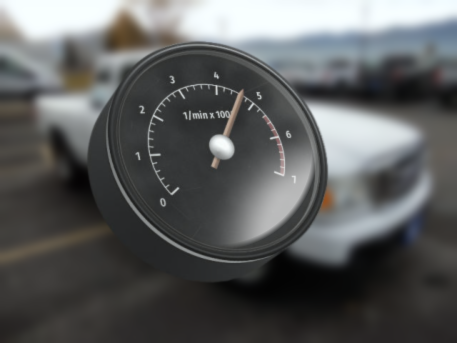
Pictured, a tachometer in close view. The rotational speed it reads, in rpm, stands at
4600 rpm
